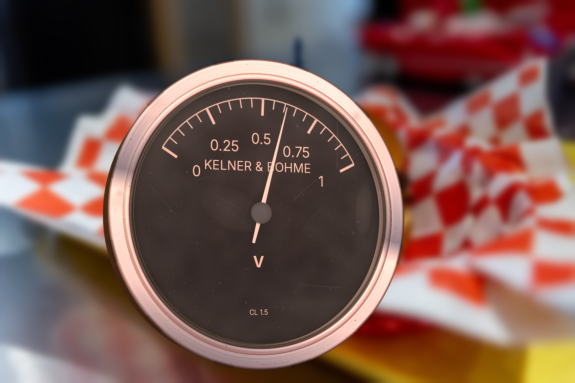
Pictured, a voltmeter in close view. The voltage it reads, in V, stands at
0.6 V
